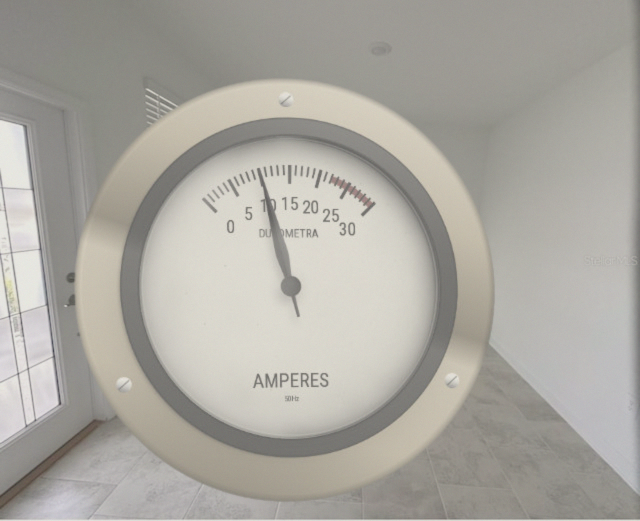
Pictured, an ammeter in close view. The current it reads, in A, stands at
10 A
